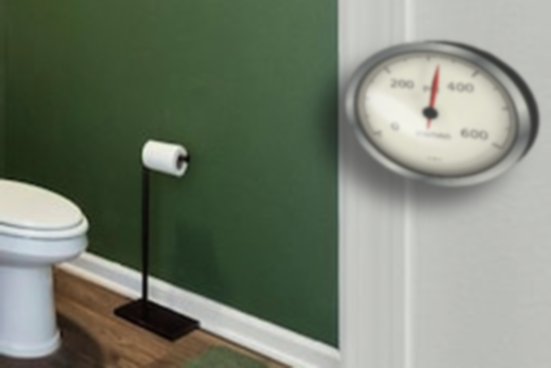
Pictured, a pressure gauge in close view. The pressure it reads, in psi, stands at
325 psi
